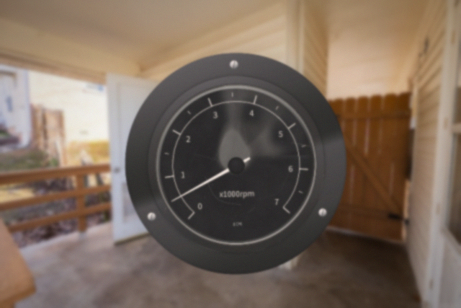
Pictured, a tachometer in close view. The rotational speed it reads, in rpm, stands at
500 rpm
